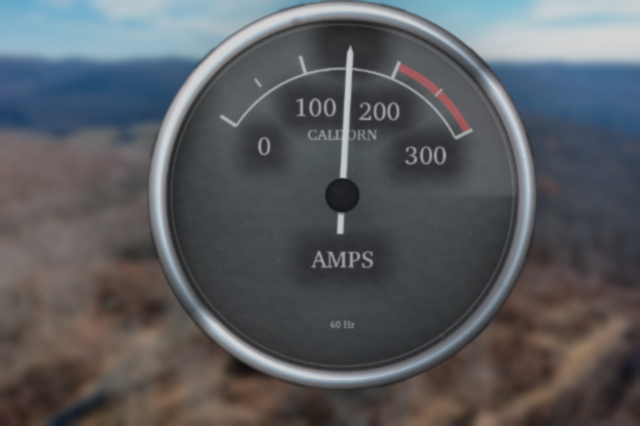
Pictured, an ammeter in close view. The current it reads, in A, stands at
150 A
